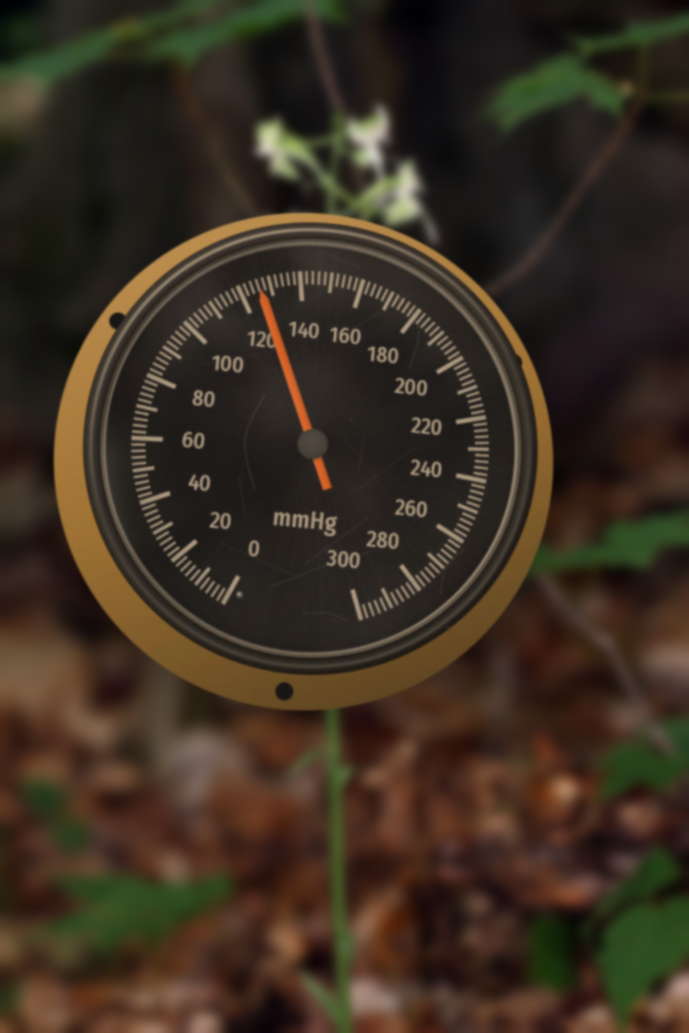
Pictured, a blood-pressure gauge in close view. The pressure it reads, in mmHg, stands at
126 mmHg
